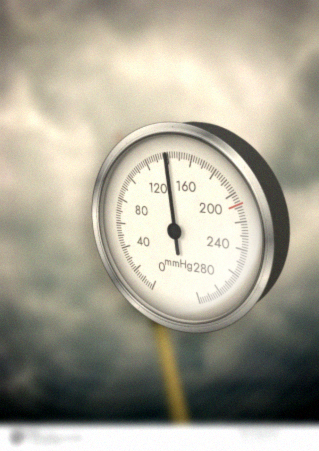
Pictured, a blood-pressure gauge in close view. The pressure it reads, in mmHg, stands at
140 mmHg
